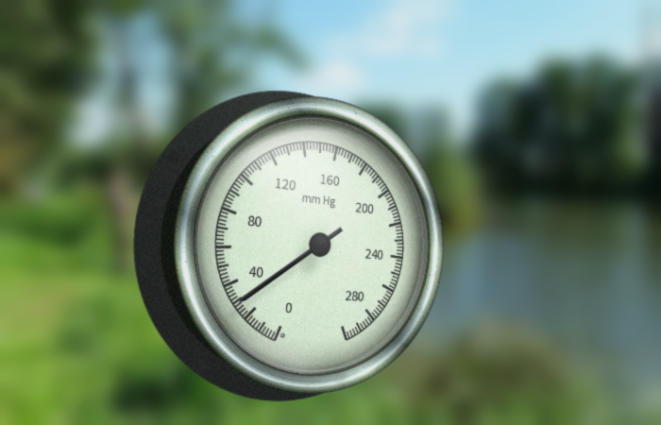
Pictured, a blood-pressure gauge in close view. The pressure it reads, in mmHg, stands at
30 mmHg
